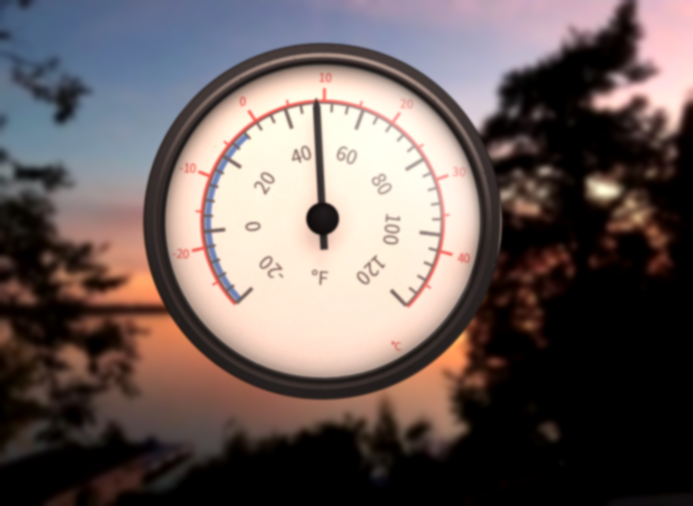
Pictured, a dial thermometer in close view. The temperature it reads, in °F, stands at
48 °F
